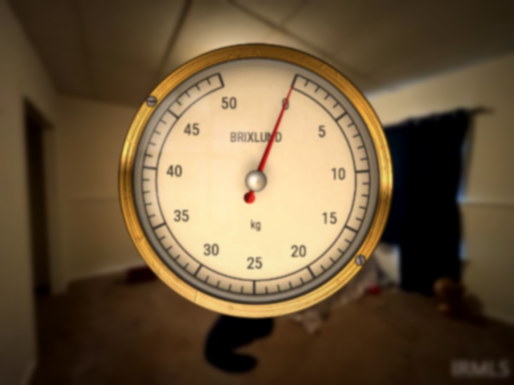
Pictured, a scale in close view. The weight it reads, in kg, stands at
0 kg
